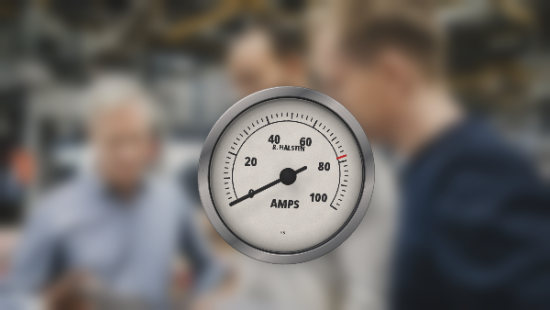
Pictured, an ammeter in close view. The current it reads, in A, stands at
0 A
